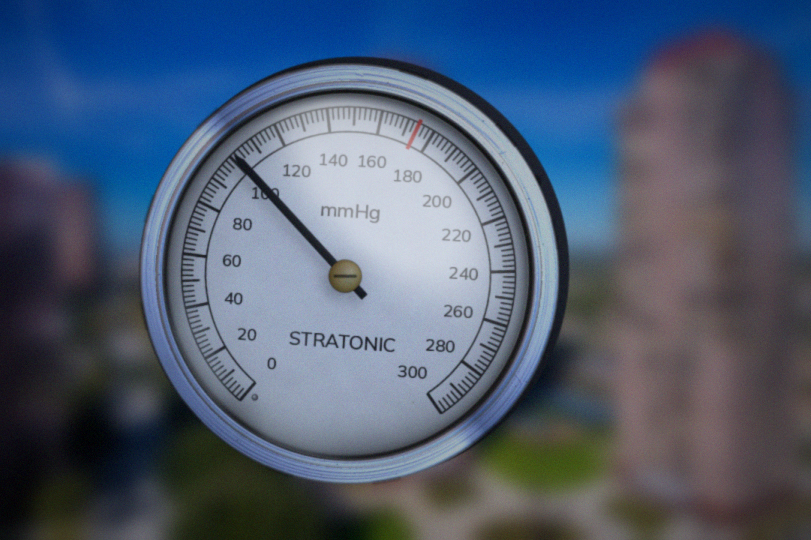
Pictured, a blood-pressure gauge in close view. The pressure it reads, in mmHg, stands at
102 mmHg
